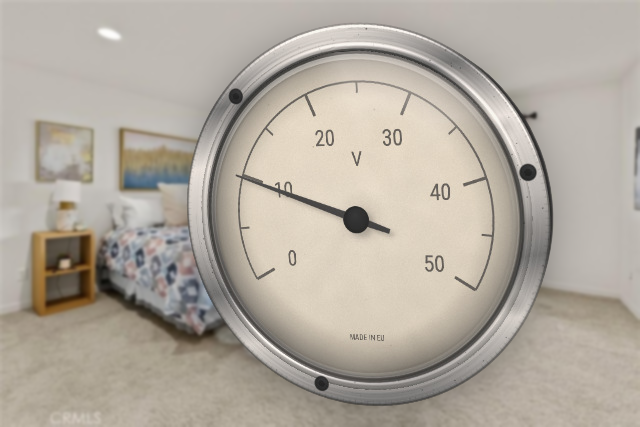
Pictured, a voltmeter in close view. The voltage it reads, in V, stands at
10 V
